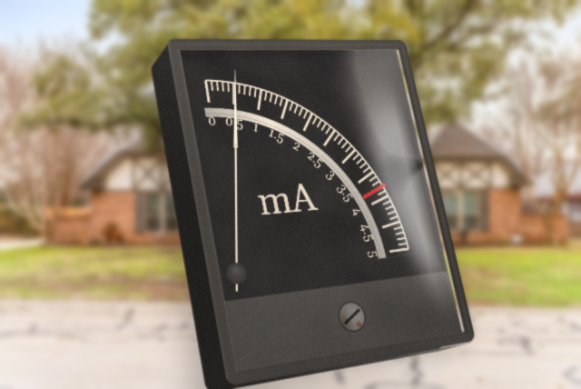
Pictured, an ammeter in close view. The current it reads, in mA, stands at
0.5 mA
